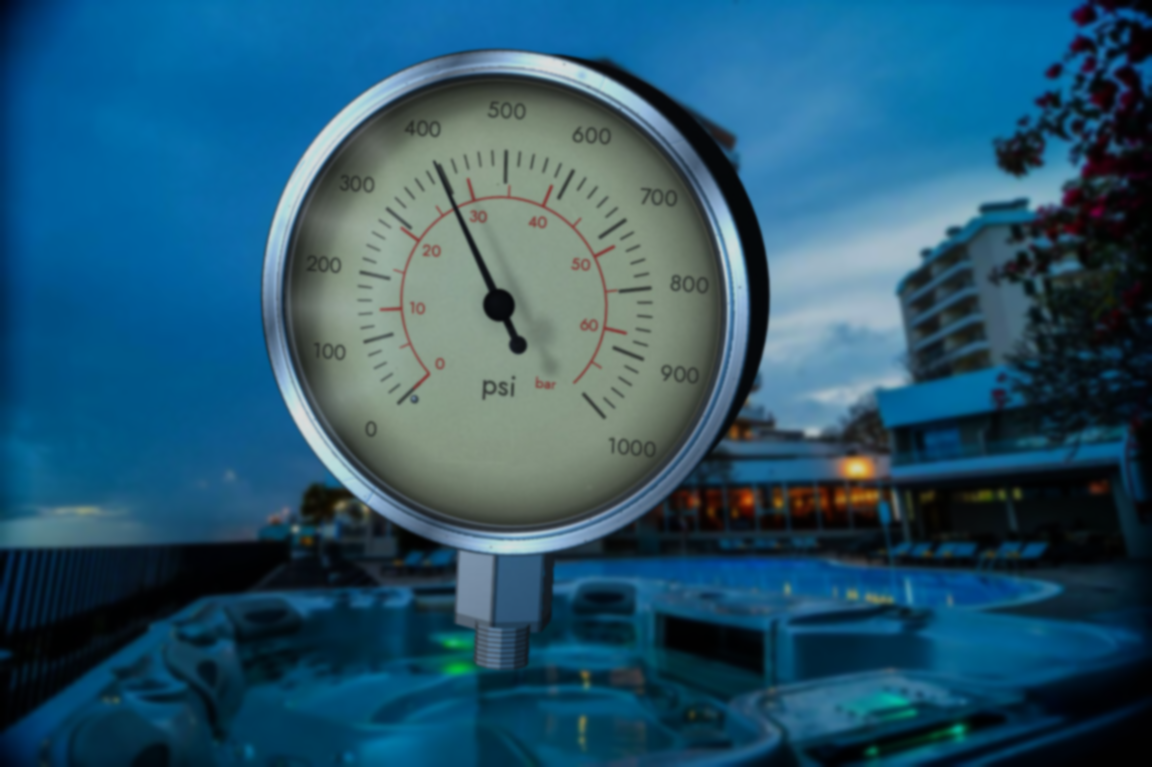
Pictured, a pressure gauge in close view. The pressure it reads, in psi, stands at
400 psi
